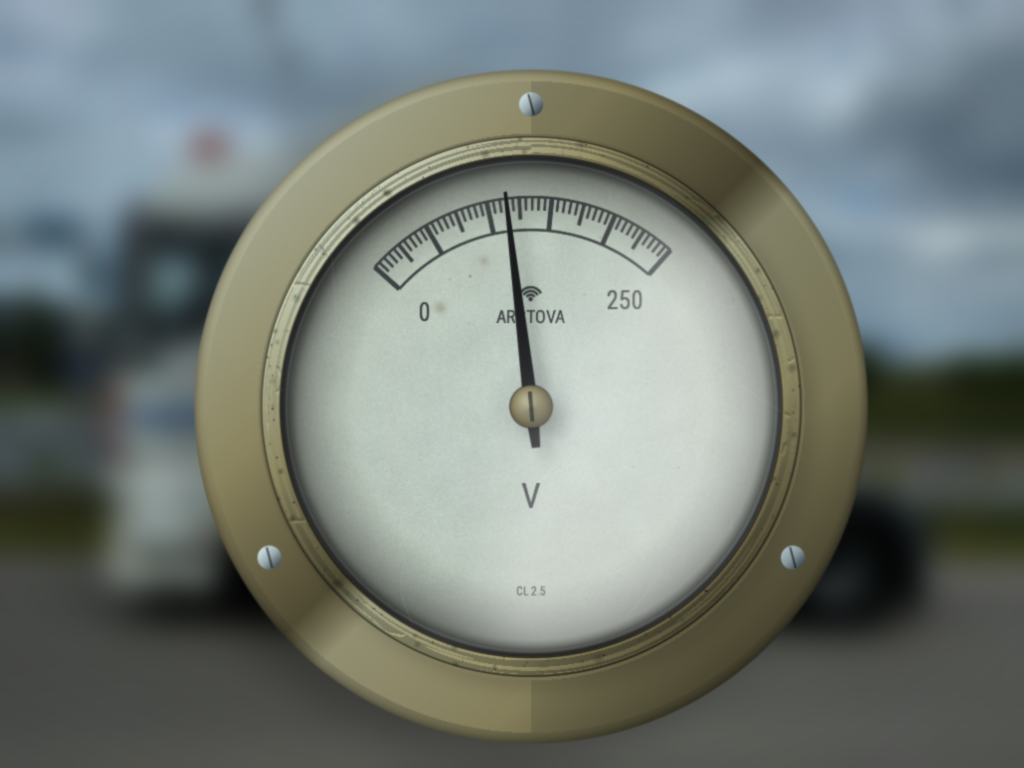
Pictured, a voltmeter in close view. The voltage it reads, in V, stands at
115 V
